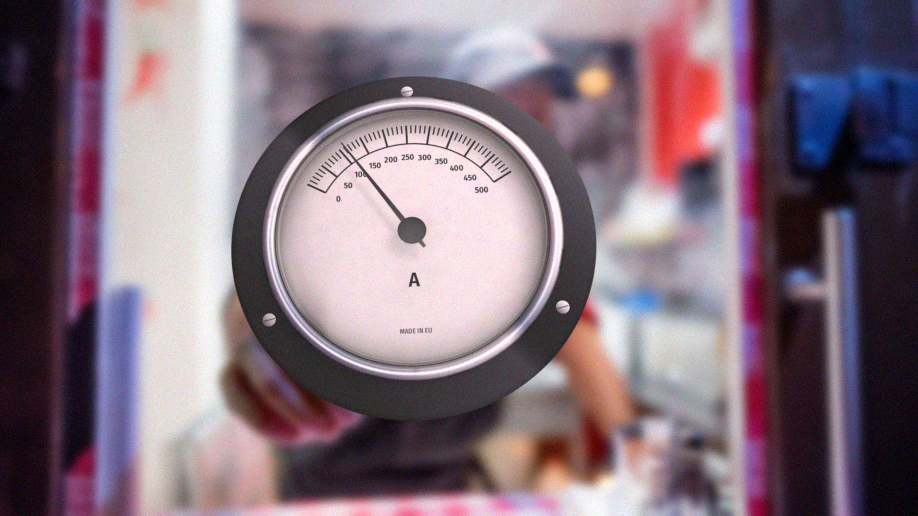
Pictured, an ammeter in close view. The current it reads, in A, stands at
110 A
